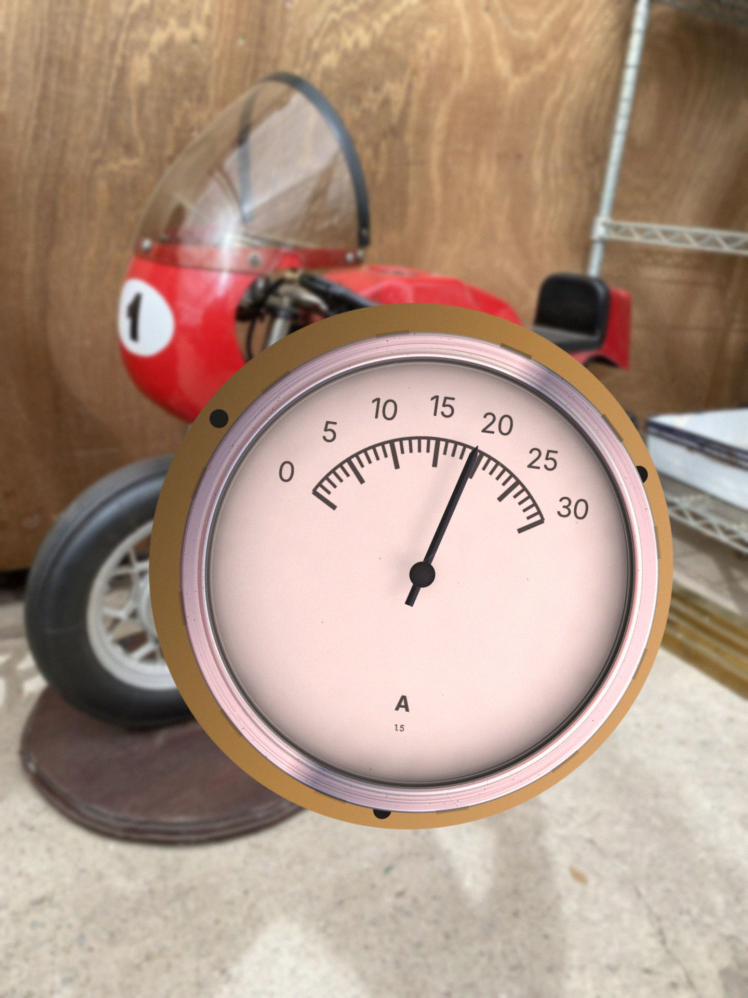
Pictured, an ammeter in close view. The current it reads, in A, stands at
19 A
